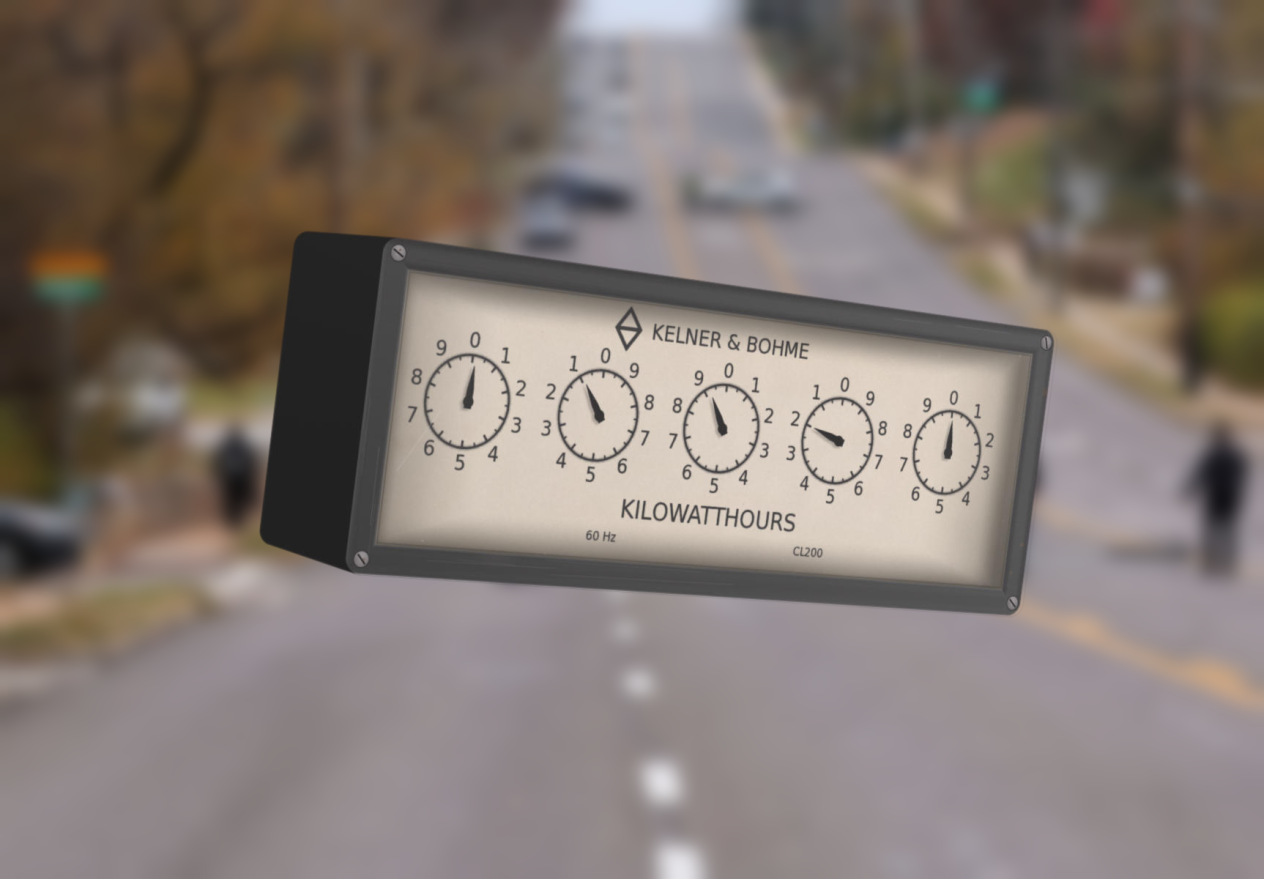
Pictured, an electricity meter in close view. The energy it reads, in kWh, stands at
920 kWh
